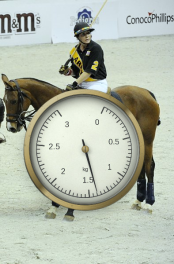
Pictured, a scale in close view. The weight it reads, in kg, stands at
1.4 kg
